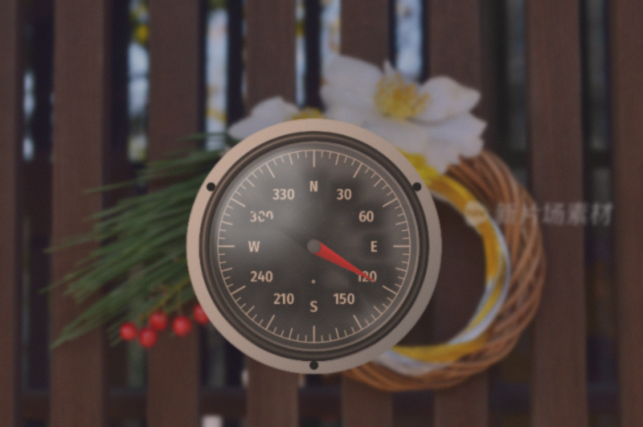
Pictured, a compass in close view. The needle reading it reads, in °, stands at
120 °
